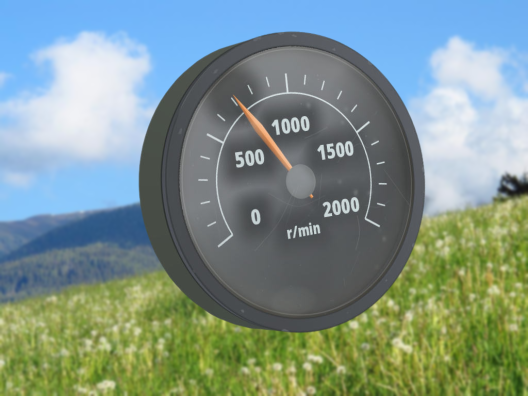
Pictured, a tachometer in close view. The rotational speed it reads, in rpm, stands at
700 rpm
